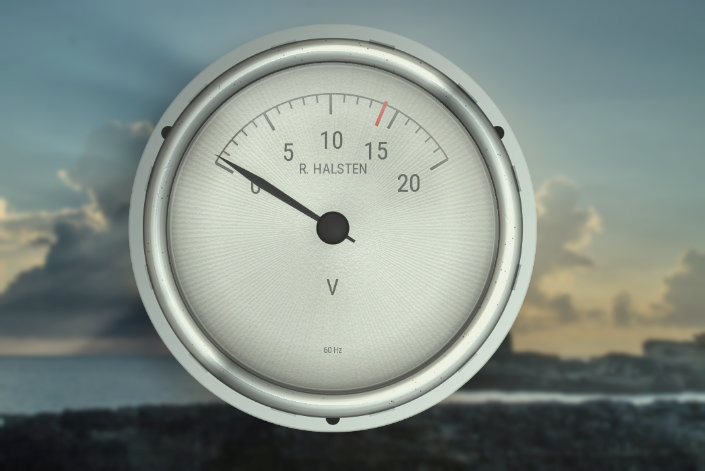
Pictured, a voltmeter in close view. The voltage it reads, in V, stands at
0.5 V
